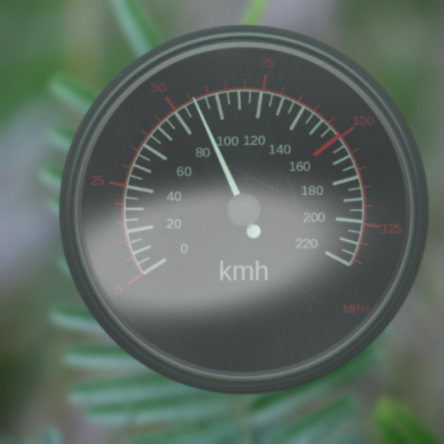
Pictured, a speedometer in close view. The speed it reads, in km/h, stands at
90 km/h
